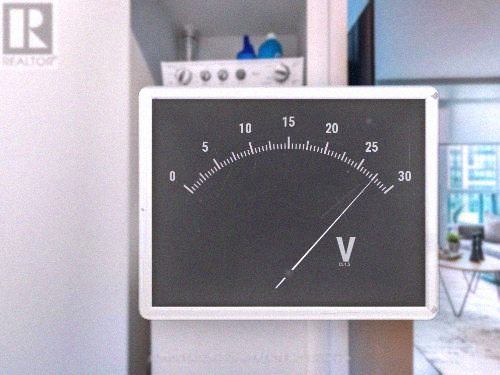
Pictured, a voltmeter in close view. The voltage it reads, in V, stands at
27.5 V
